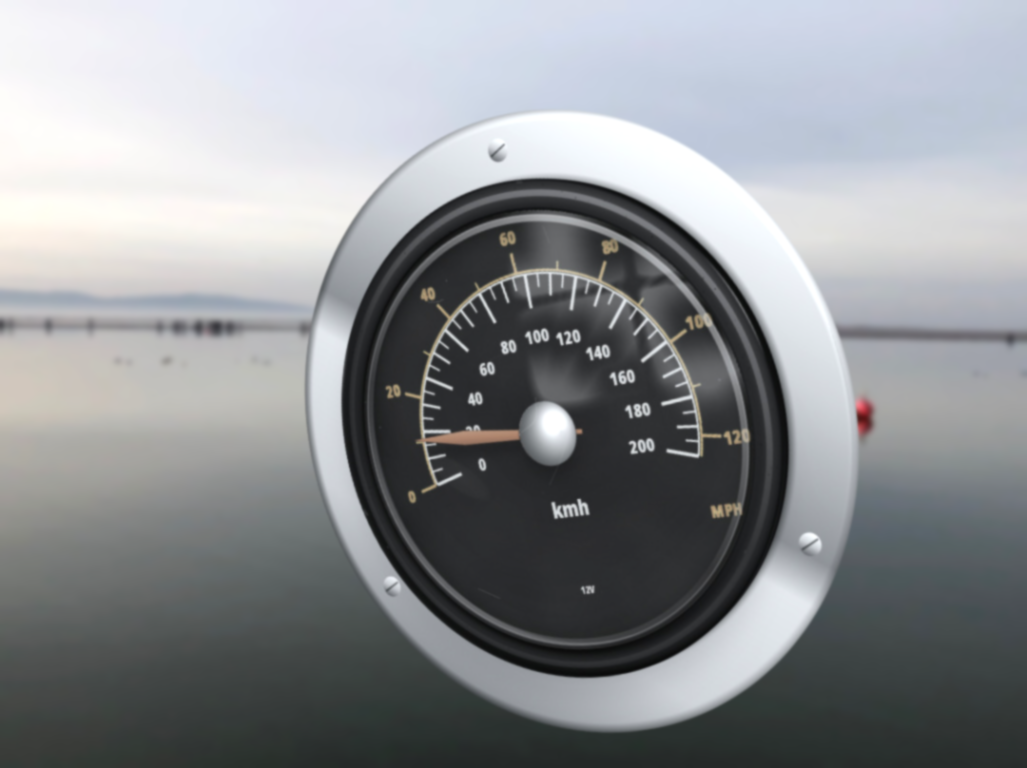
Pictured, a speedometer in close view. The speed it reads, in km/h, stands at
17.5 km/h
